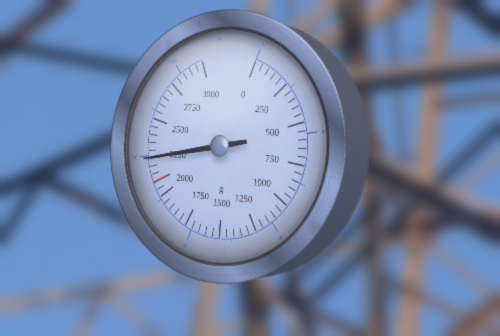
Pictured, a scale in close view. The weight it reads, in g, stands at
2250 g
